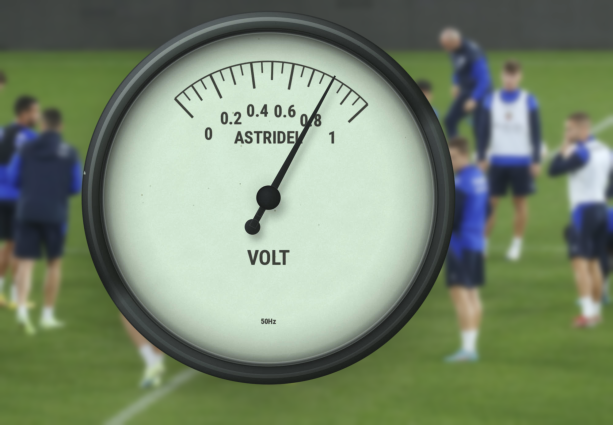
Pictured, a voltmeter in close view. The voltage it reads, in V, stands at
0.8 V
